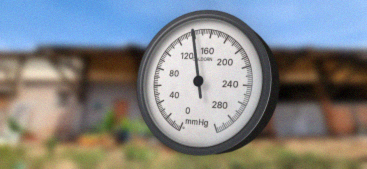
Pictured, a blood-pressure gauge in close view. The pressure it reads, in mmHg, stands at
140 mmHg
